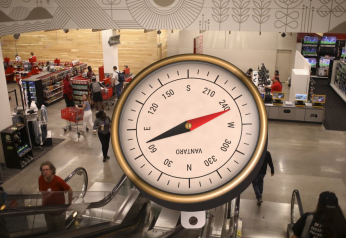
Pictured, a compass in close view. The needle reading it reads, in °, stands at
250 °
